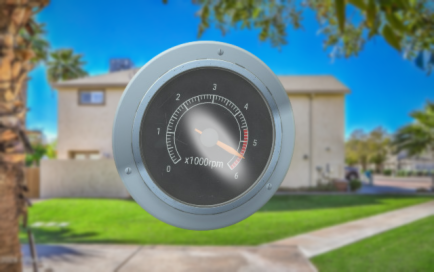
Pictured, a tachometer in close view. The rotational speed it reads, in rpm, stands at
5500 rpm
